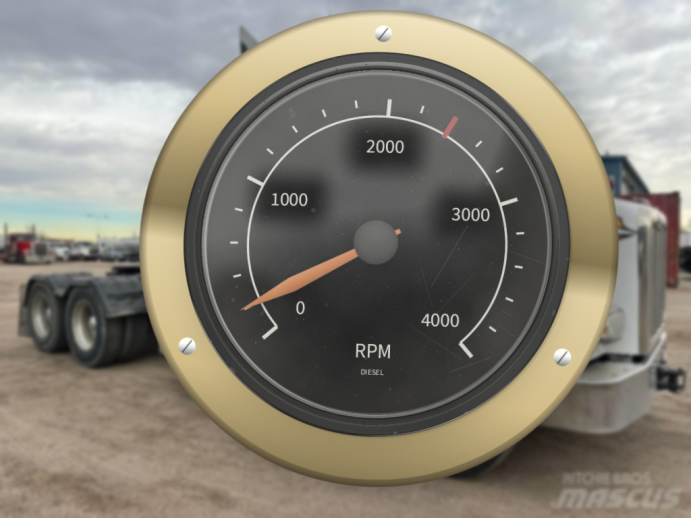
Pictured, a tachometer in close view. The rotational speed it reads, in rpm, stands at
200 rpm
